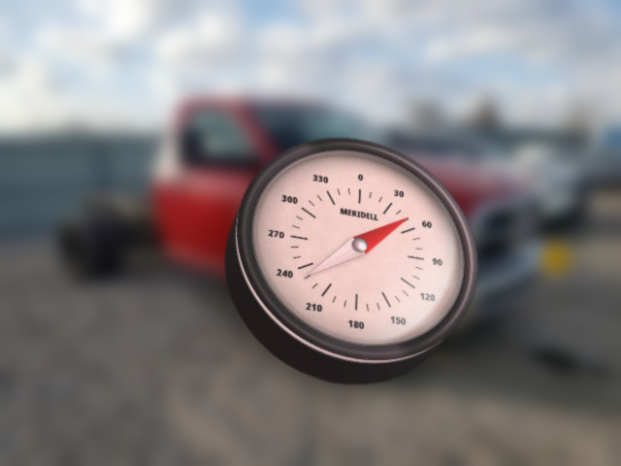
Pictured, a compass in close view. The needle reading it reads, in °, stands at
50 °
